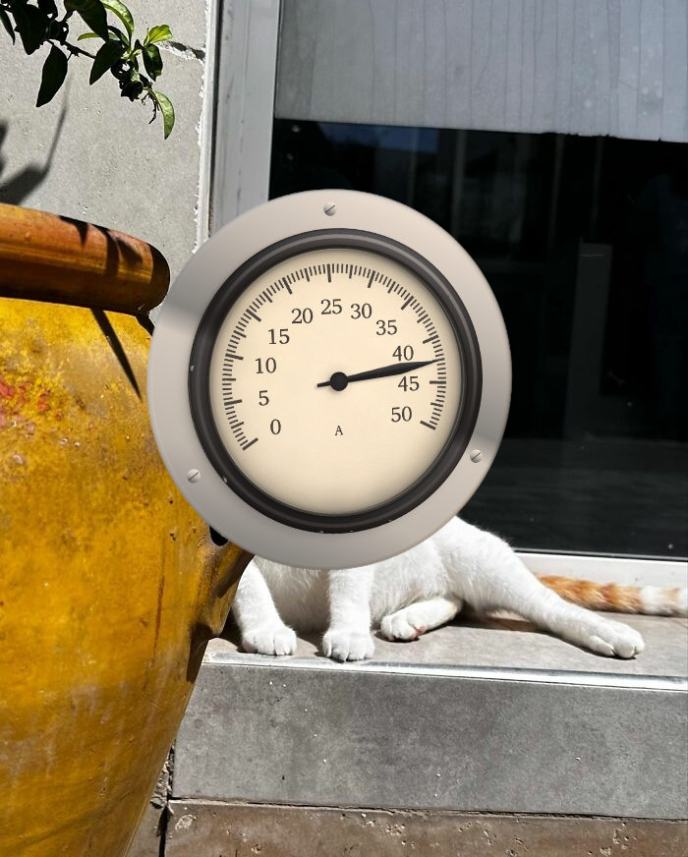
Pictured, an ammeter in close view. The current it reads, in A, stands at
42.5 A
